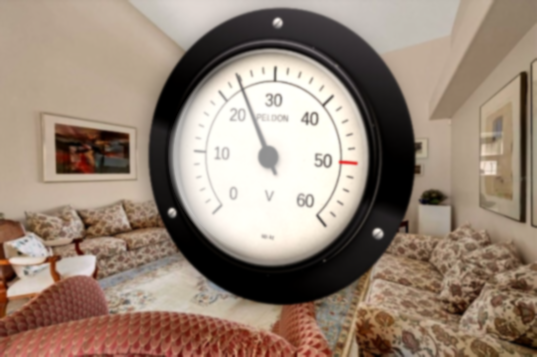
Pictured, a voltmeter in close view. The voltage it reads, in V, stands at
24 V
